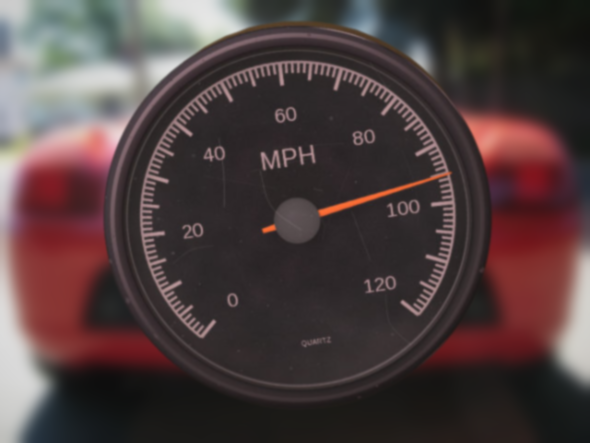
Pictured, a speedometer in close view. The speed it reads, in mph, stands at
95 mph
